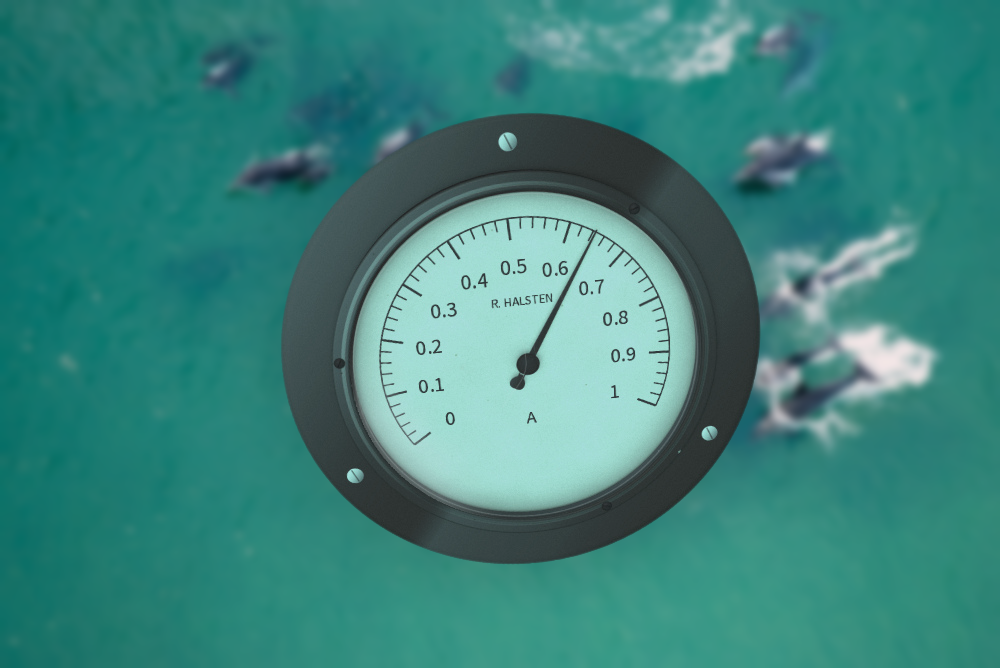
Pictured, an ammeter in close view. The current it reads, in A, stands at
0.64 A
